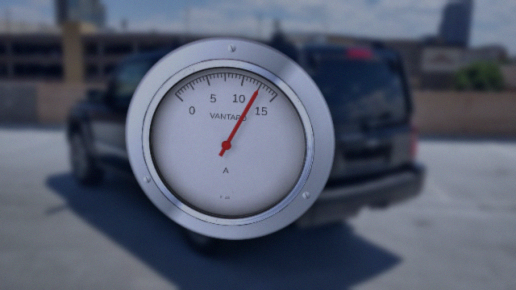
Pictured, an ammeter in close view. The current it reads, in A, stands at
12.5 A
